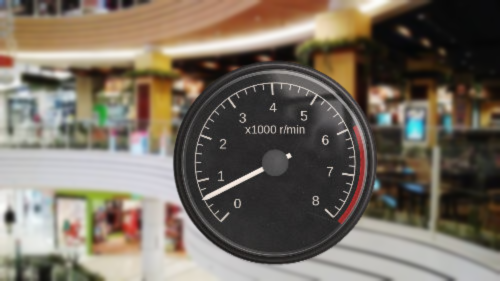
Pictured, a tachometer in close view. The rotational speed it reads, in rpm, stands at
600 rpm
